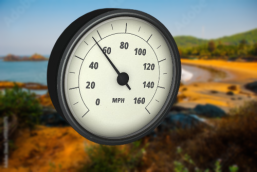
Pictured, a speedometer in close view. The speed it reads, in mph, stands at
55 mph
